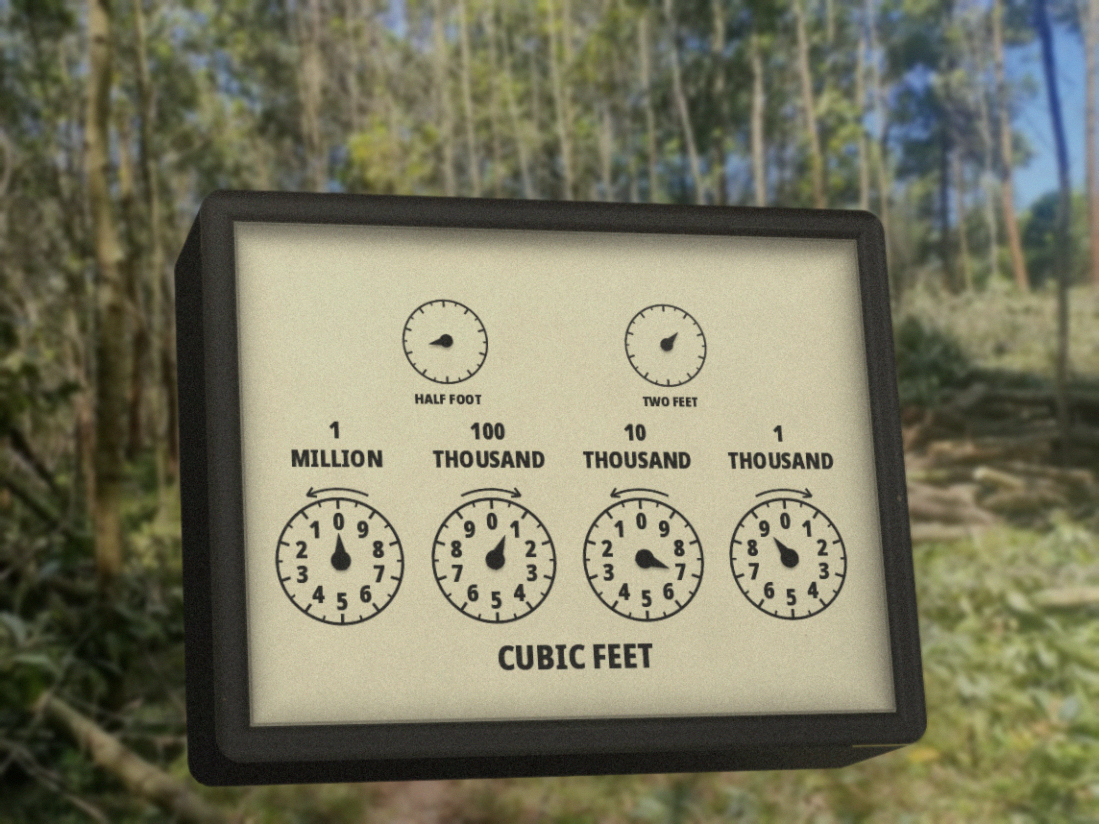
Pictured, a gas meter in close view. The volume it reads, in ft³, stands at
6900 ft³
